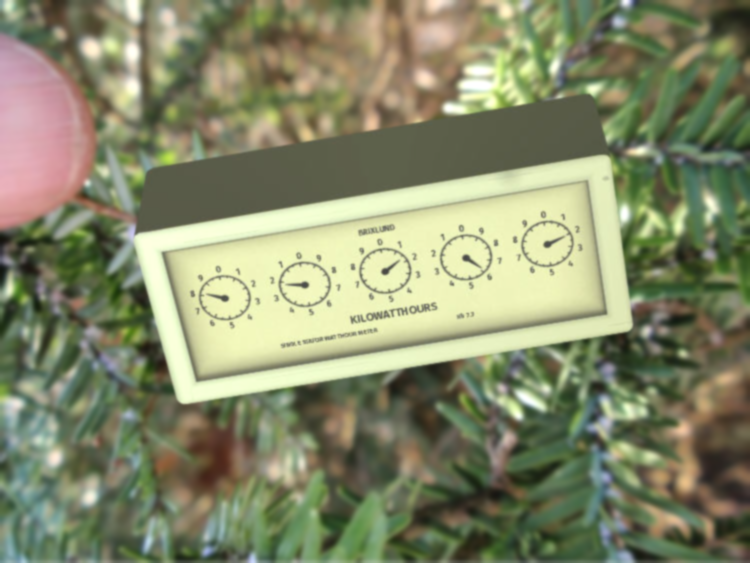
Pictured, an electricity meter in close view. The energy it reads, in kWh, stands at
82162 kWh
